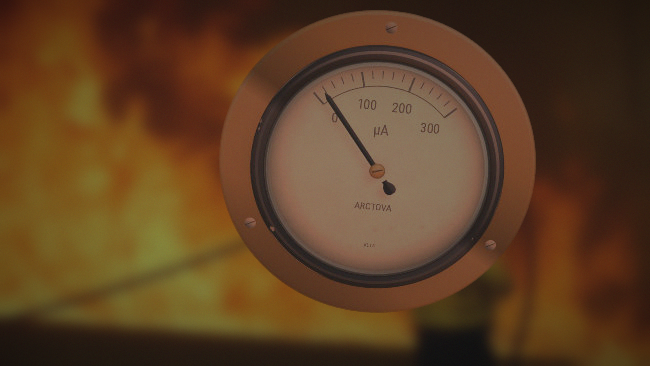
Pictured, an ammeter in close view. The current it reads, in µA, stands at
20 µA
